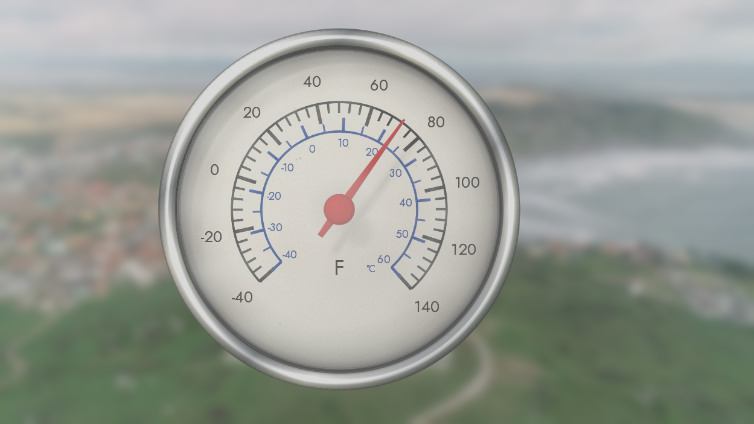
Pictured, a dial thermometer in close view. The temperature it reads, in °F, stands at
72 °F
